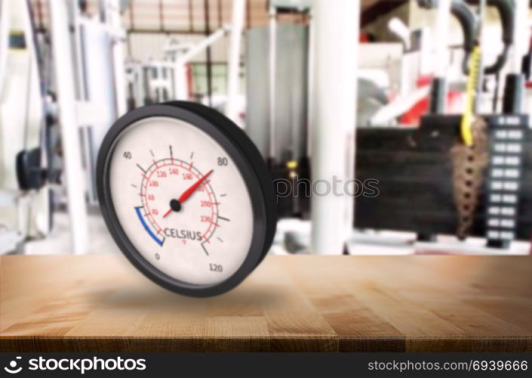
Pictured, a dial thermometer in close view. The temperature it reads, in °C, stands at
80 °C
